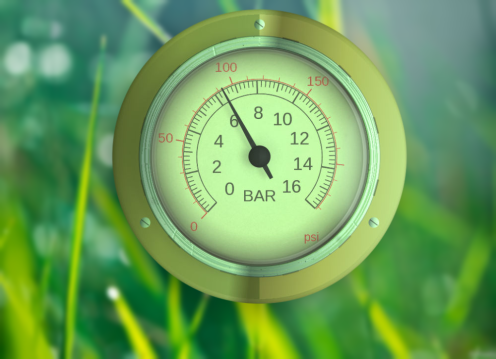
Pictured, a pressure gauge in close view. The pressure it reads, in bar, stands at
6.4 bar
